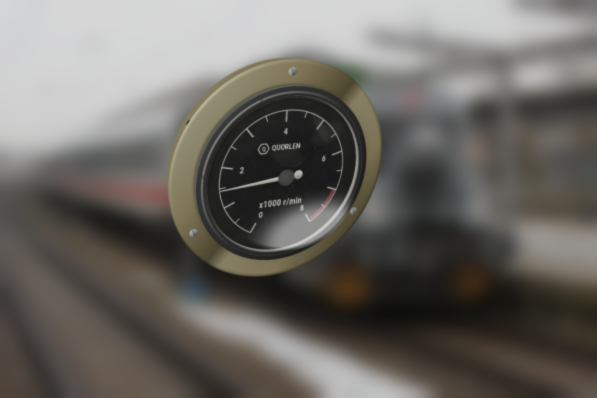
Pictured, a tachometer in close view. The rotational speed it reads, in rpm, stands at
1500 rpm
